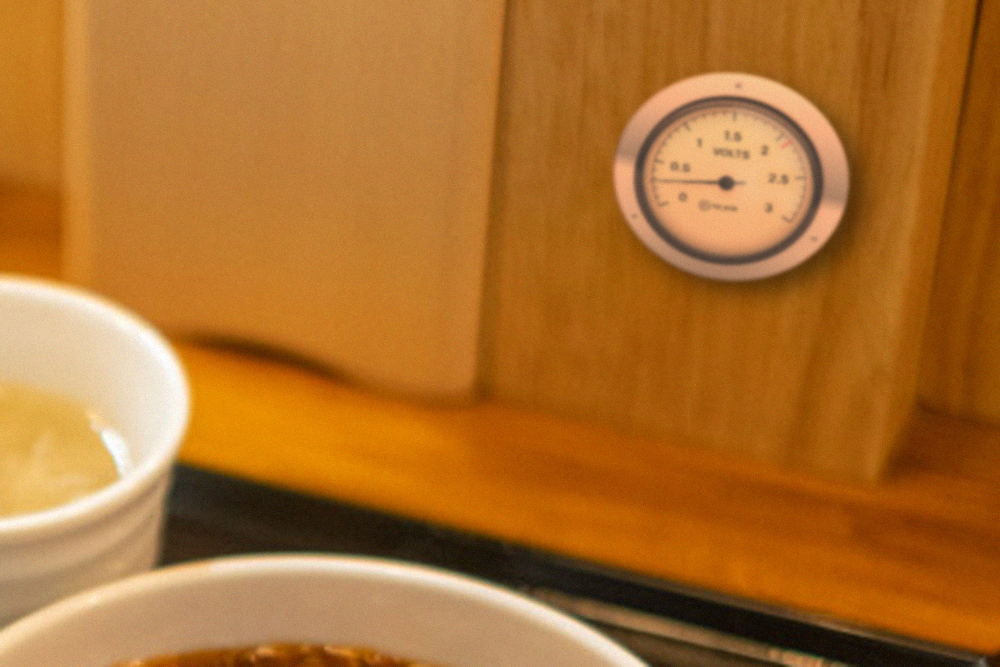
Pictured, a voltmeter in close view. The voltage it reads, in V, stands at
0.3 V
